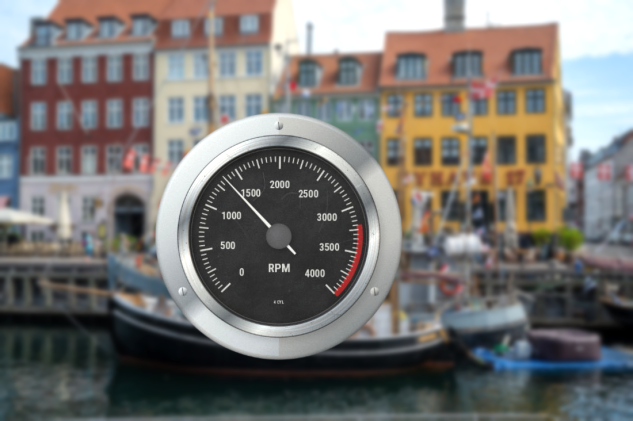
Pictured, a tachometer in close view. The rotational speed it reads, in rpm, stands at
1350 rpm
